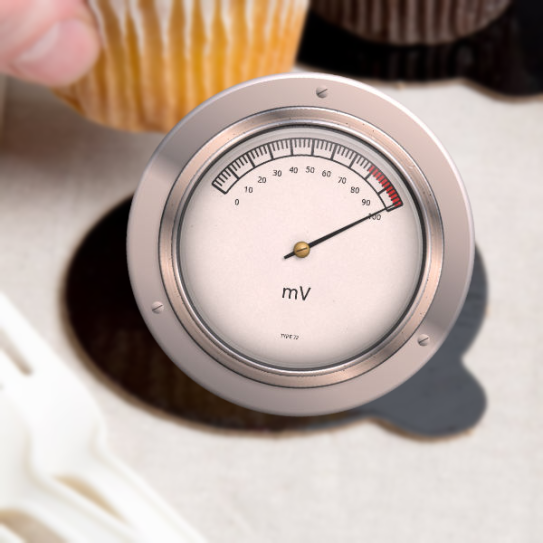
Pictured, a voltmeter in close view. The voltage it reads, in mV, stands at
98 mV
